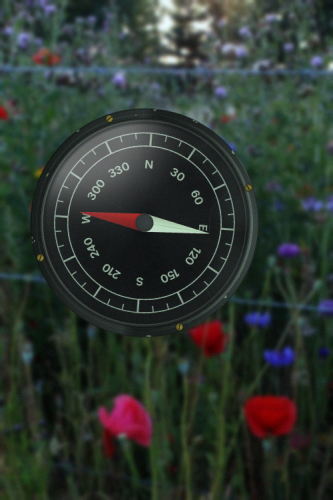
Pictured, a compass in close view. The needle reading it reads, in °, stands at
275 °
